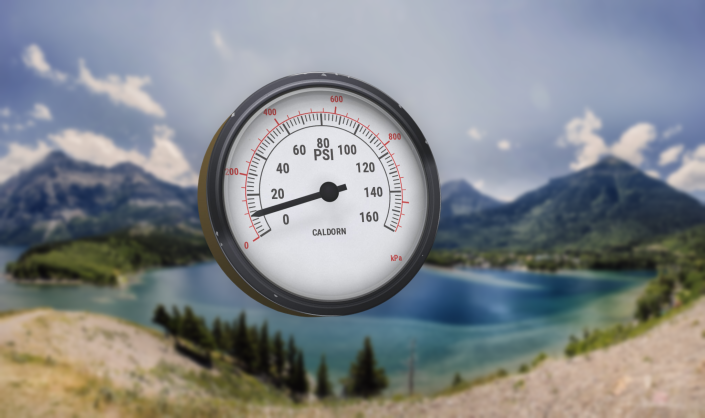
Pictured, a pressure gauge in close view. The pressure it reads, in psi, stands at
10 psi
